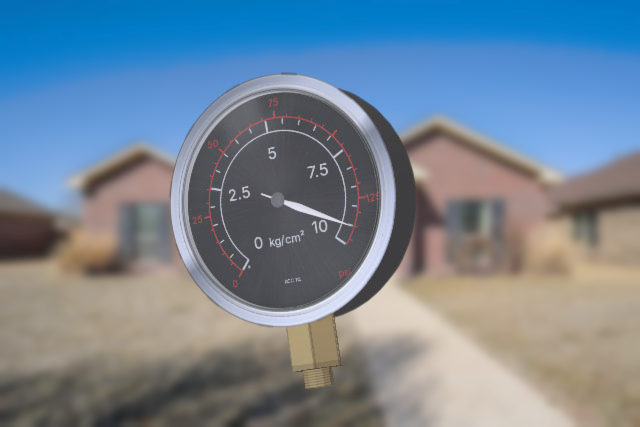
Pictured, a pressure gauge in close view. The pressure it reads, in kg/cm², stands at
9.5 kg/cm²
